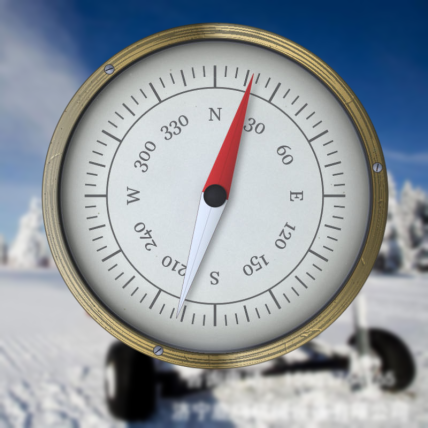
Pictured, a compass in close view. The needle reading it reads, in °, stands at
17.5 °
